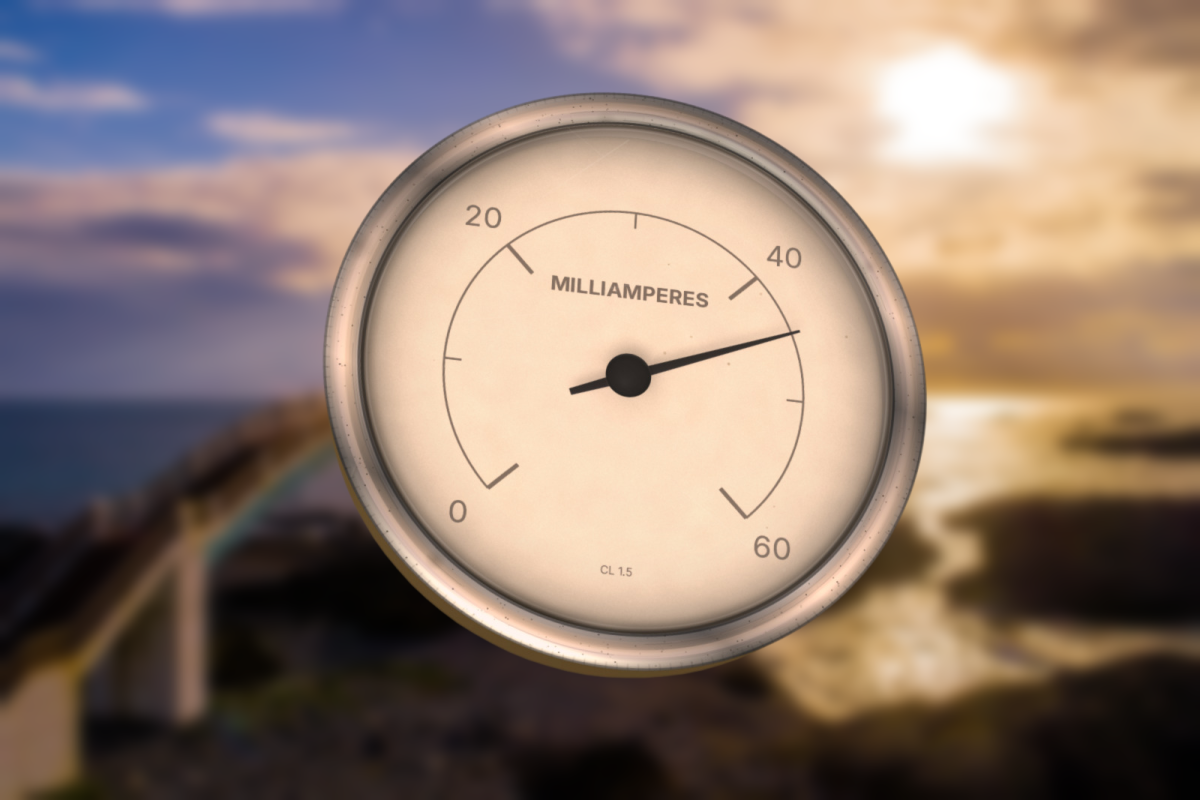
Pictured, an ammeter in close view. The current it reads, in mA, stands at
45 mA
